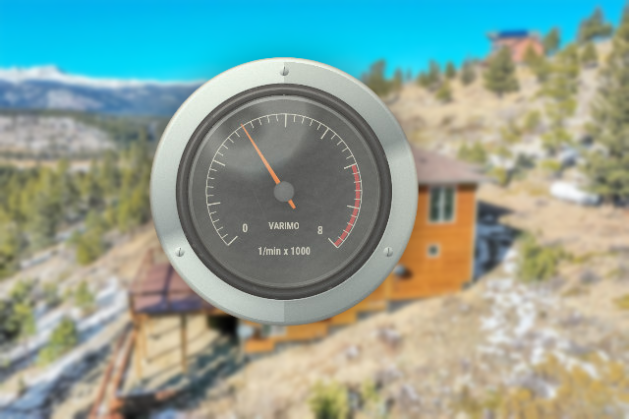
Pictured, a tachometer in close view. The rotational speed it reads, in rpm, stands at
3000 rpm
